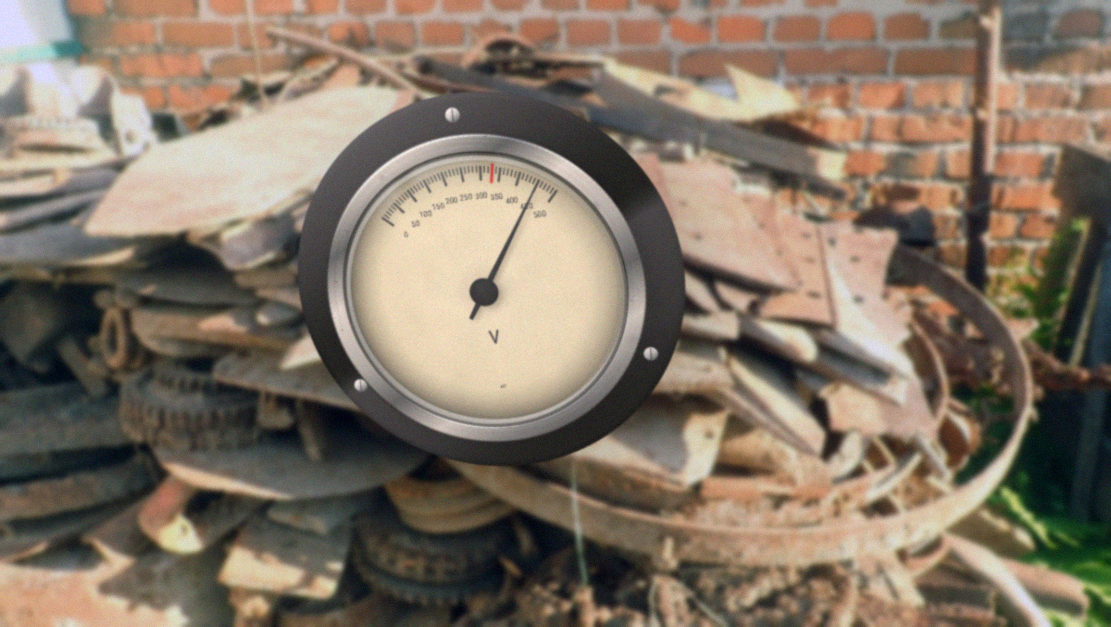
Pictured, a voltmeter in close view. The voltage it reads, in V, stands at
450 V
